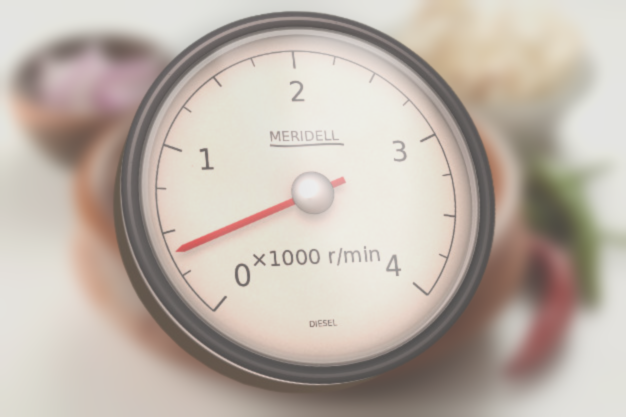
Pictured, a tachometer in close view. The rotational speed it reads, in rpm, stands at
375 rpm
